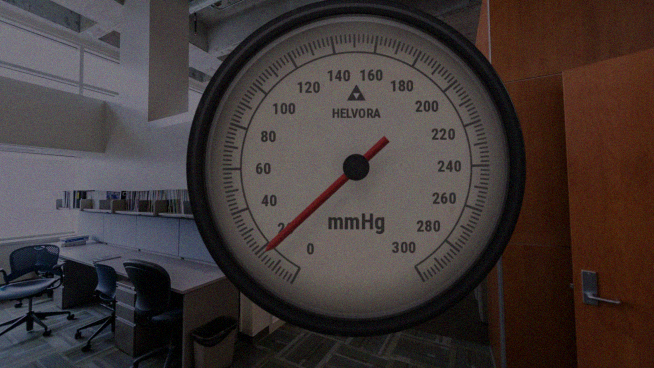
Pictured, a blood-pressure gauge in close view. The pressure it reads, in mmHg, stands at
18 mmHg
